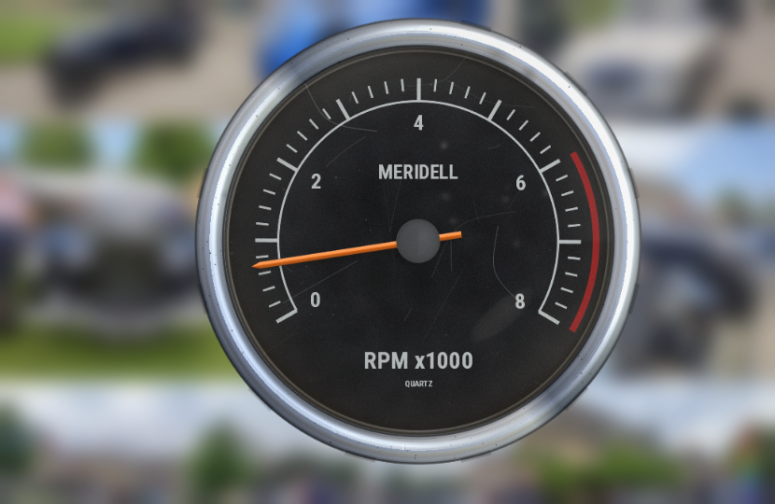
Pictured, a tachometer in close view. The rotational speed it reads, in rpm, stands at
700 rpm
